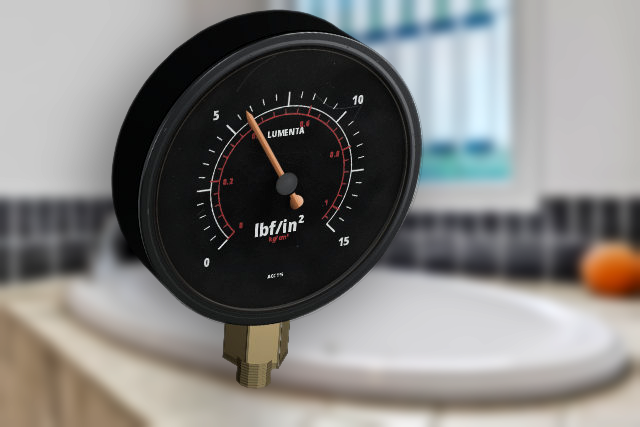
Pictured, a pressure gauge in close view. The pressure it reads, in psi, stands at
5.75 psi
